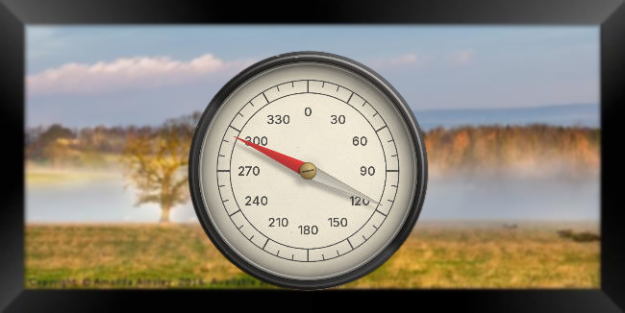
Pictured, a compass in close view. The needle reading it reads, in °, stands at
295 °
